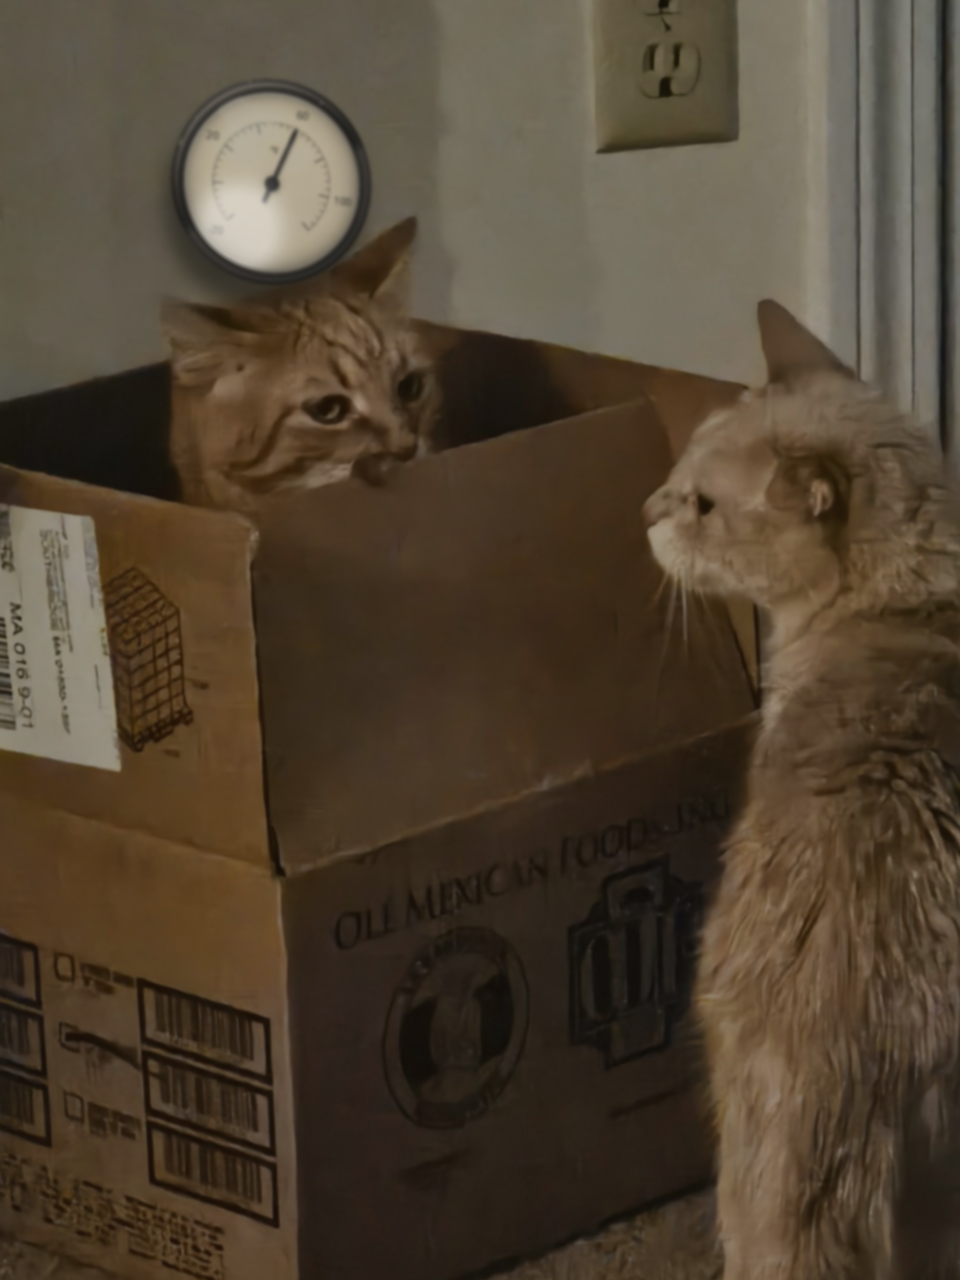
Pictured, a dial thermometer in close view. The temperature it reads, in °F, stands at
60 °F
